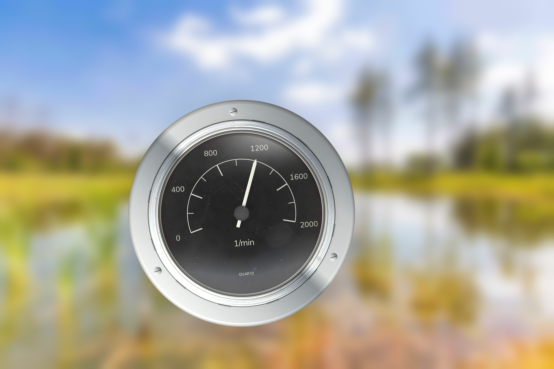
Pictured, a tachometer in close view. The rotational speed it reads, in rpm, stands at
1200 rpm
